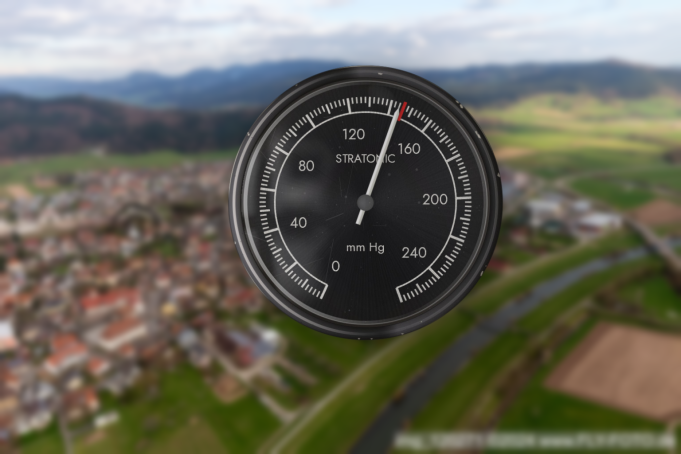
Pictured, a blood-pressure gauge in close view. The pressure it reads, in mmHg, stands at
144 mmHg
